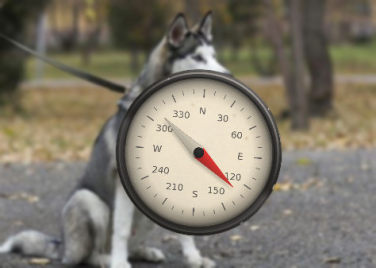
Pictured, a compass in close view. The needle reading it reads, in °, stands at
130 °
